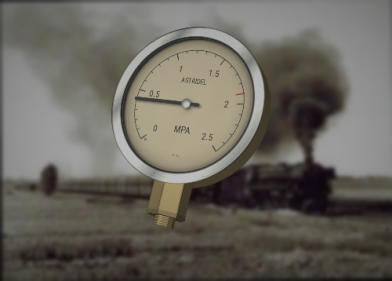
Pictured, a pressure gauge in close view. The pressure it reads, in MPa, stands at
0.4 MPa
